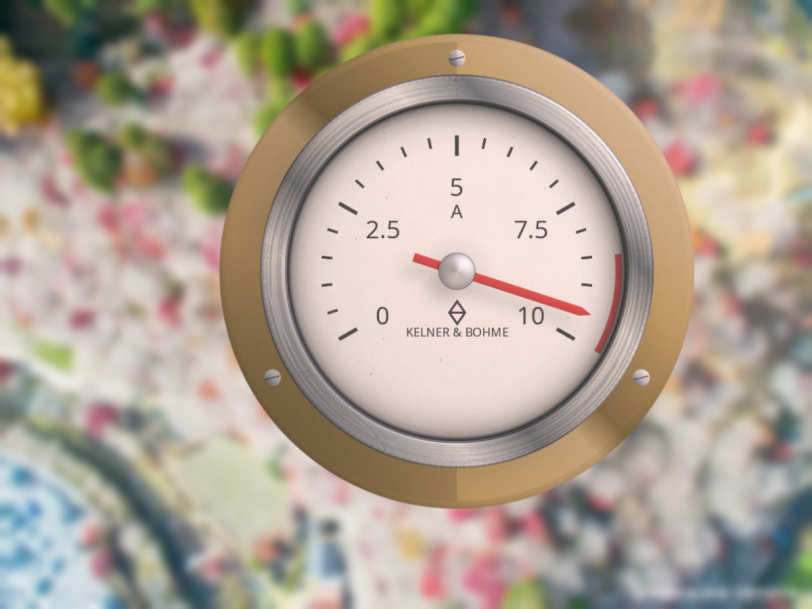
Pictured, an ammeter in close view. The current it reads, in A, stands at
9.5 A
